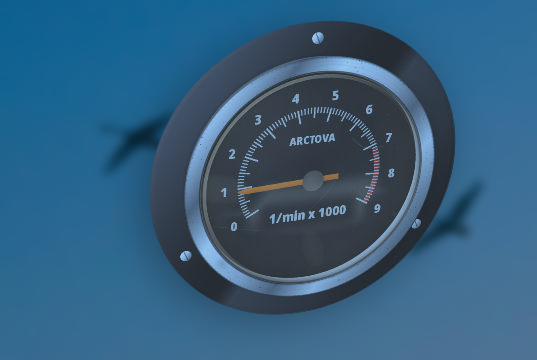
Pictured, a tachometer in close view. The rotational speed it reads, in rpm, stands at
1000 rpm
